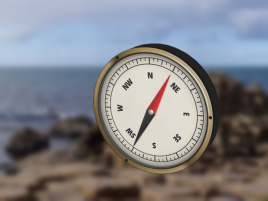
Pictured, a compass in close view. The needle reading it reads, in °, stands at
30 °
